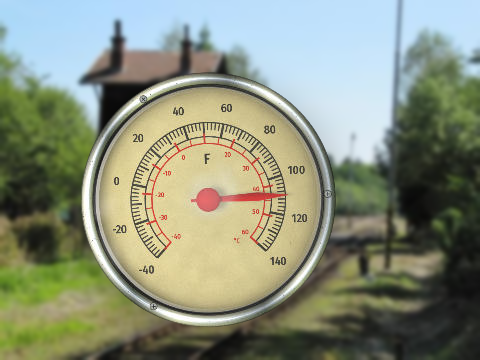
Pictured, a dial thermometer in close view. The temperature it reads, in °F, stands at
110 °F
